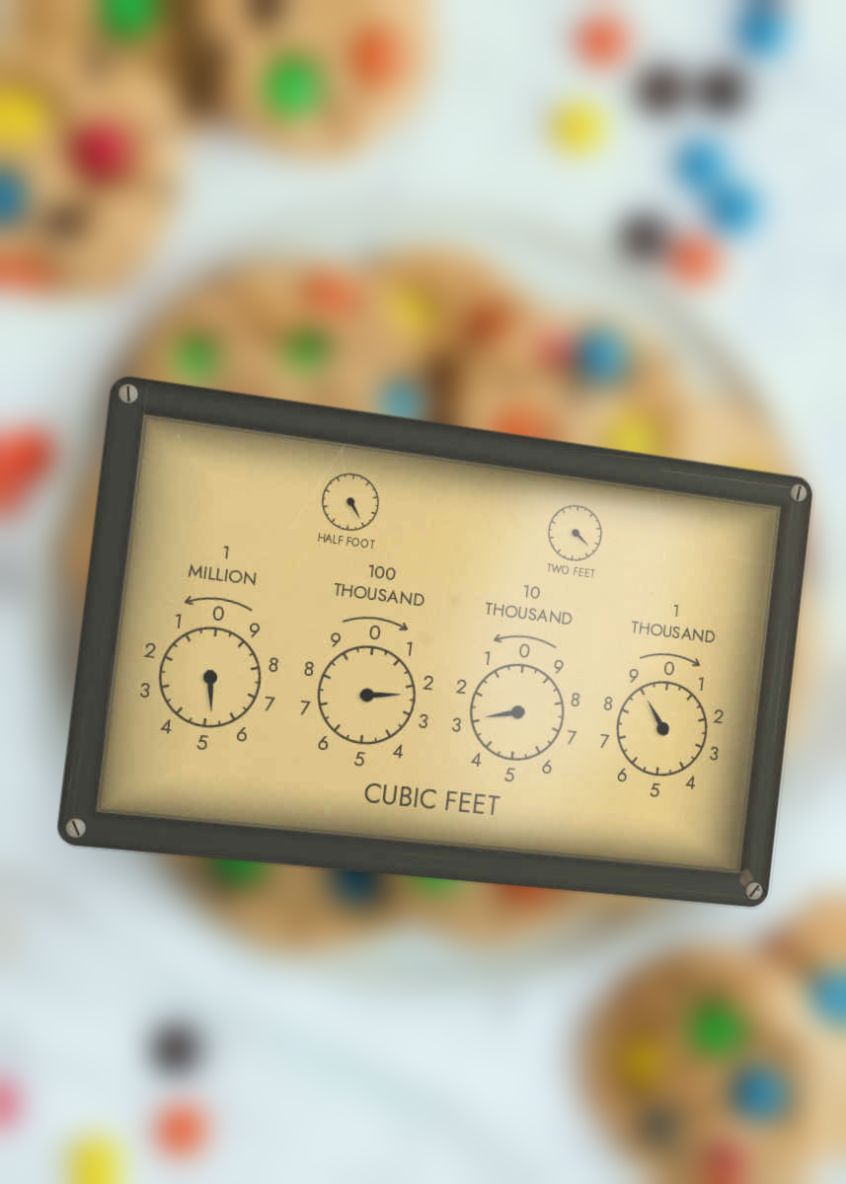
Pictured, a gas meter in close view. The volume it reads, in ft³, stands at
522900 ft³
